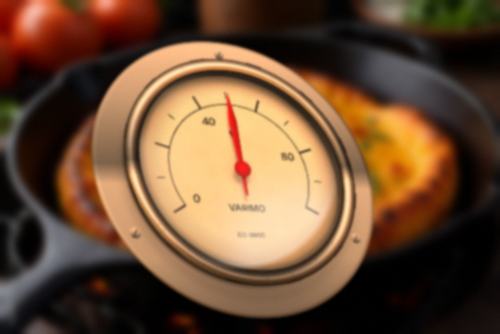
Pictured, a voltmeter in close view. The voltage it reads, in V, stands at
50 V
